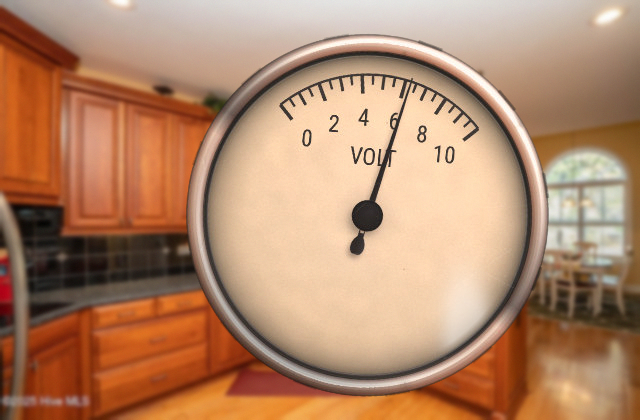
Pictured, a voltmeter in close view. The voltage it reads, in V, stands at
6.25 V
